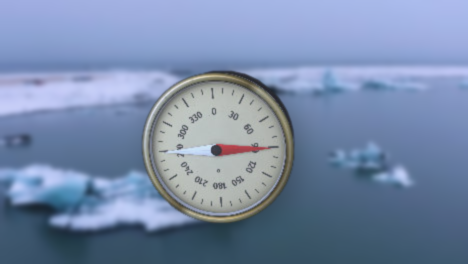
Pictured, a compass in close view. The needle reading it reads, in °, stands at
90 °
